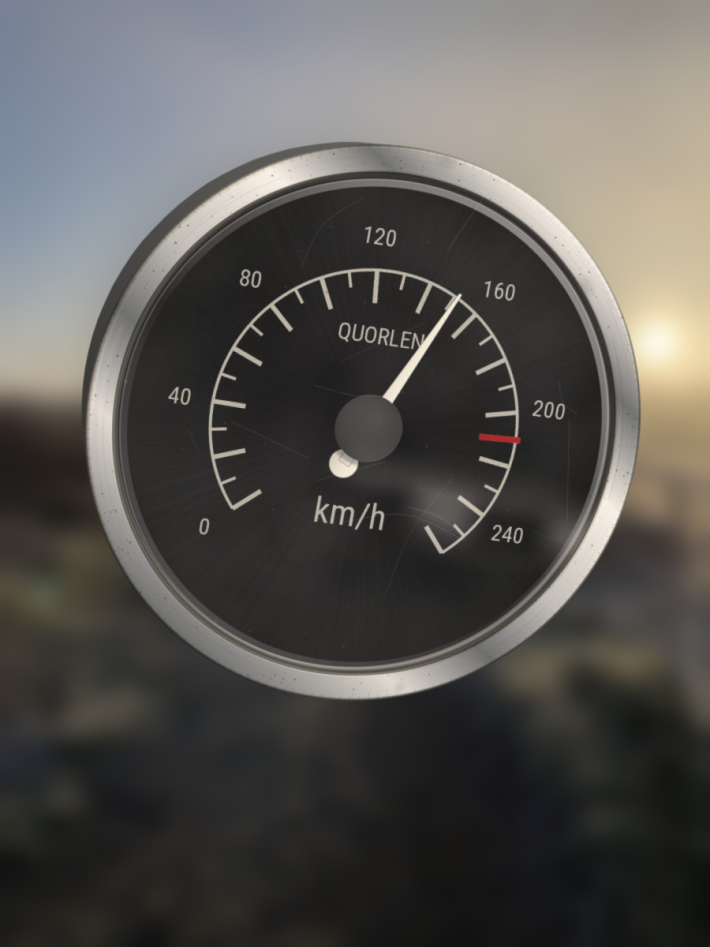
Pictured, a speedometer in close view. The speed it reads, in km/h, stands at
150 km/h
